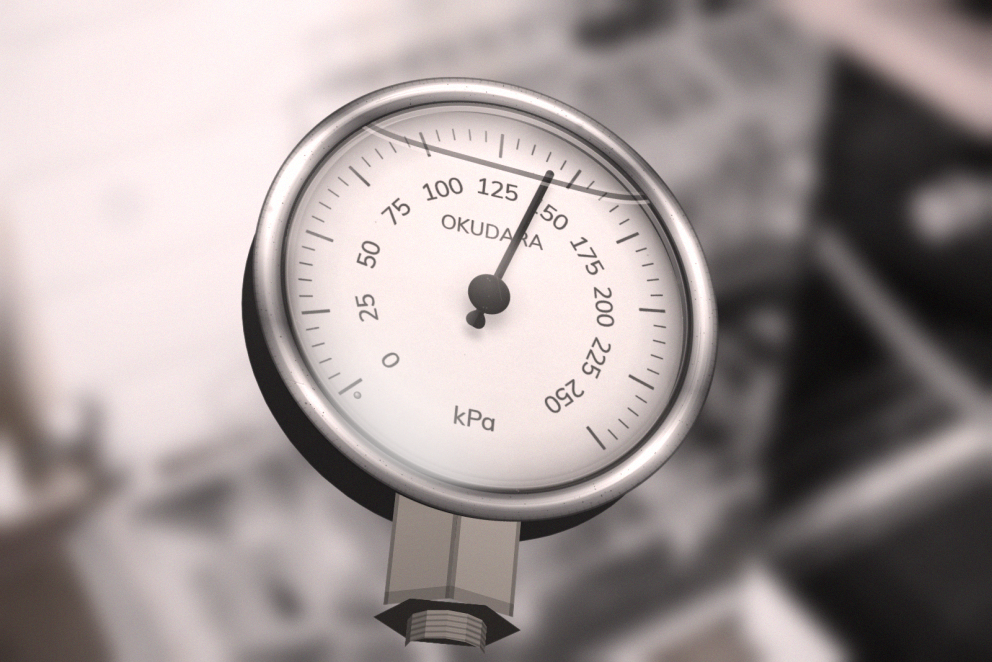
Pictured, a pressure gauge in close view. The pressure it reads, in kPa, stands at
142.5 kPa
